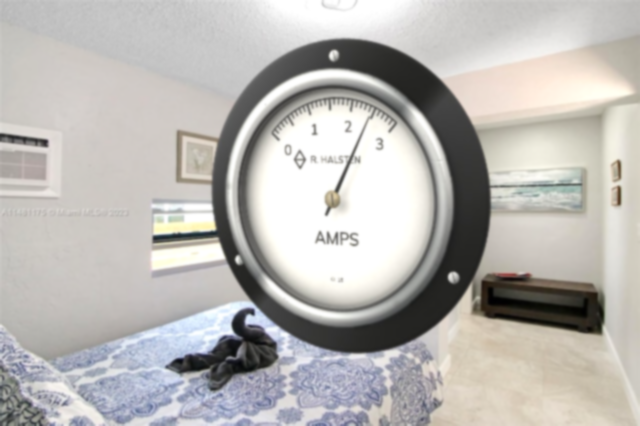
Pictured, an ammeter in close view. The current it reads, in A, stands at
2.5 A
